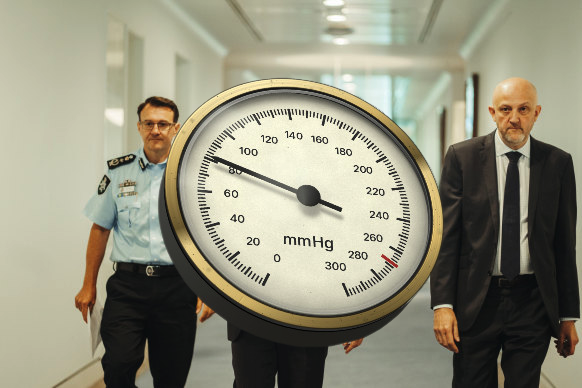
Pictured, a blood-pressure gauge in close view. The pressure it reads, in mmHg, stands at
80 mmHg
